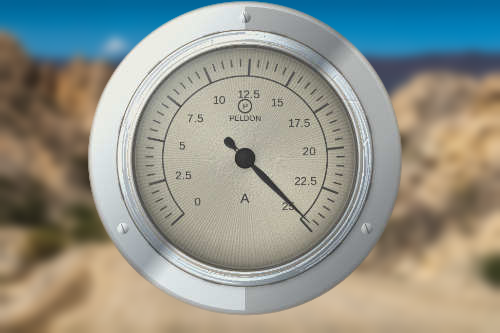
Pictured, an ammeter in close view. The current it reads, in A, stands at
24.75 A
